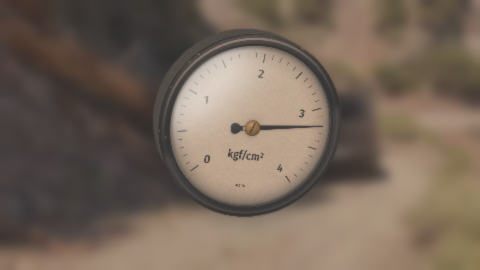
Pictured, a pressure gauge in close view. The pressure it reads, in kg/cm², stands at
3.2 kg/cm²
